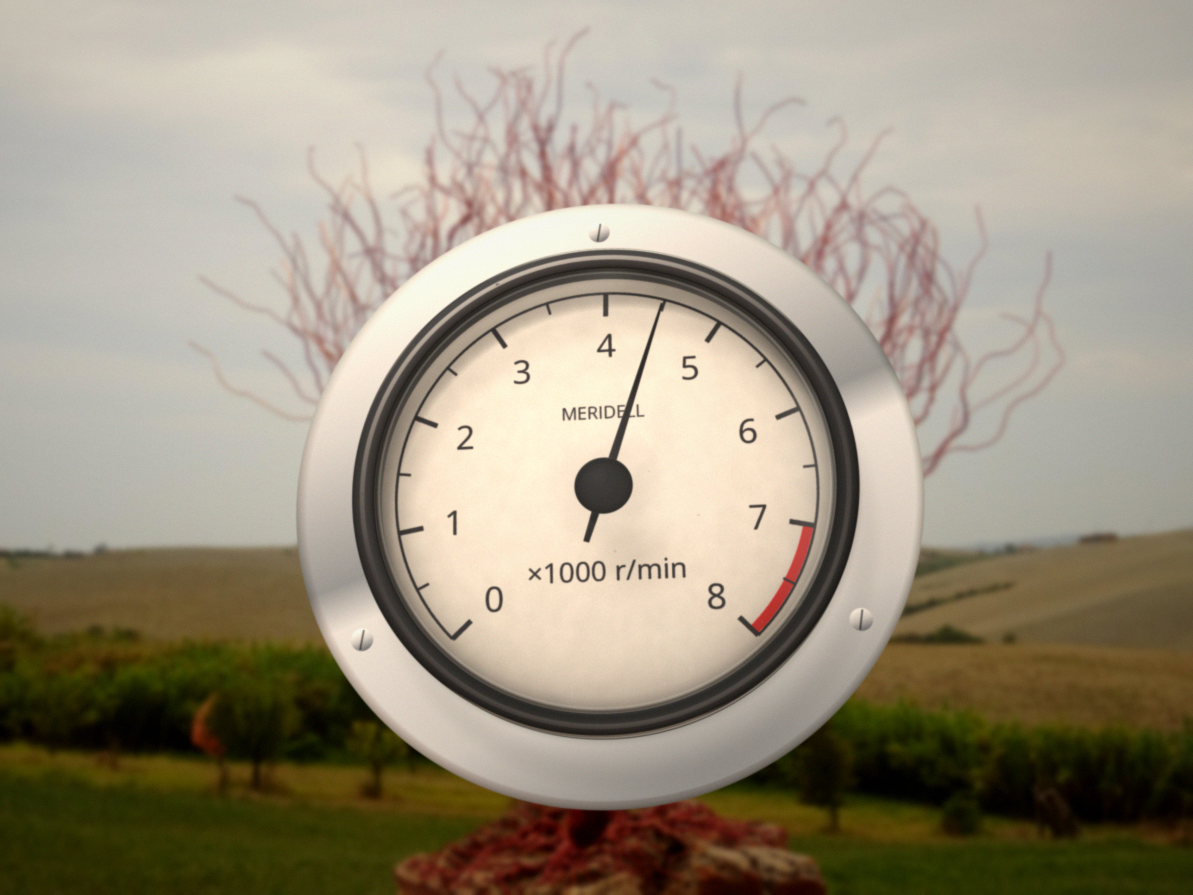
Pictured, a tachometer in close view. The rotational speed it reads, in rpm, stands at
4500 rpm
